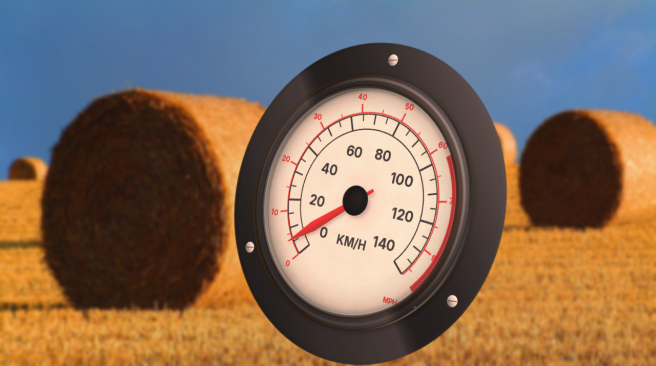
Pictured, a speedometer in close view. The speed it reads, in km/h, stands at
5 km/h
